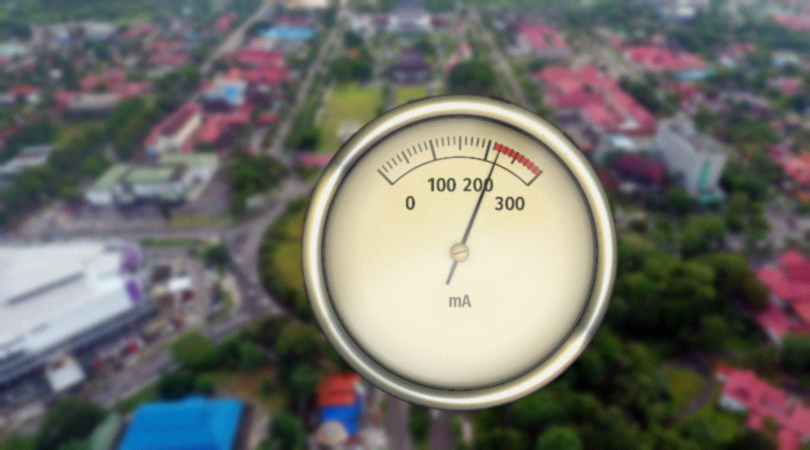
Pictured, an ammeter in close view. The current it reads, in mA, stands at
220 mA
